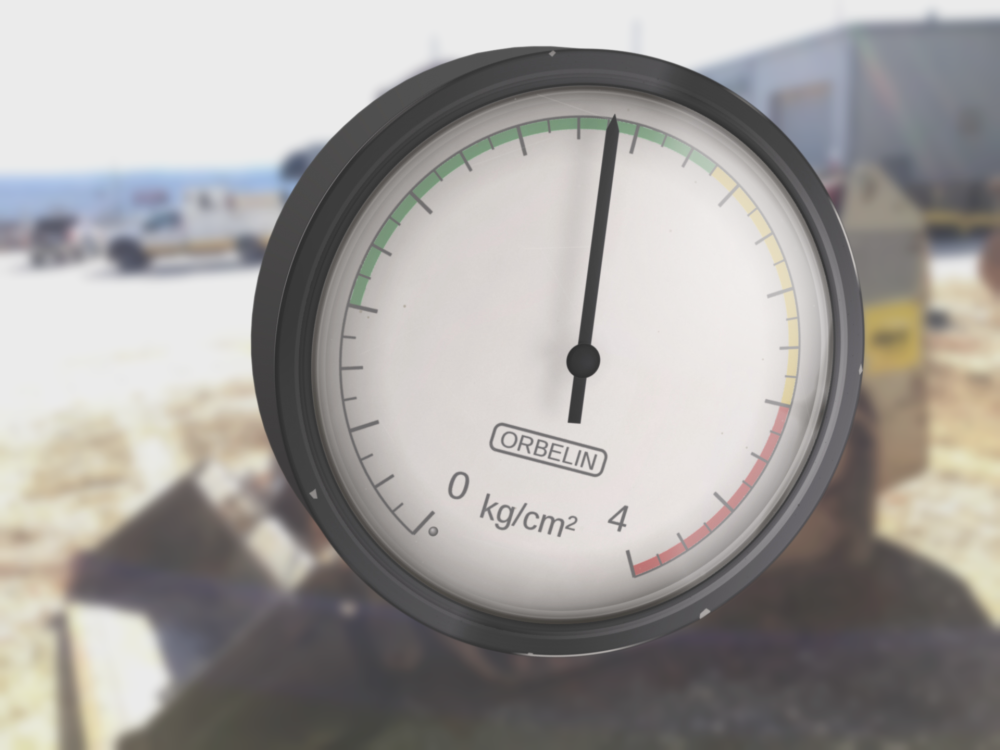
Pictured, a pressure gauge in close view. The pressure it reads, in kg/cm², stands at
1.9 kg/cm²
